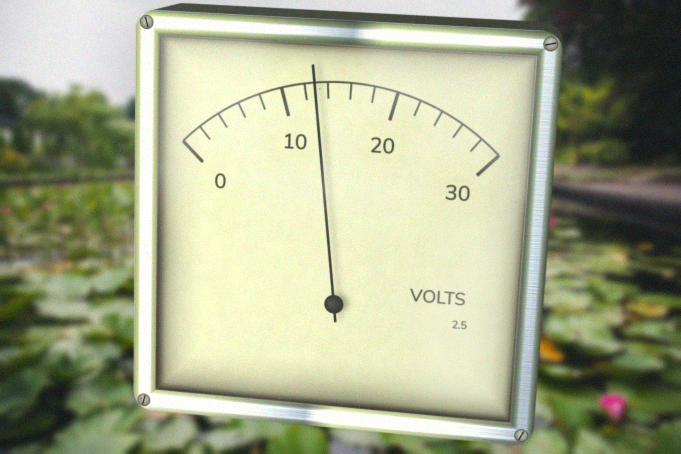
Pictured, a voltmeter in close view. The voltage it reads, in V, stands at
13 V
